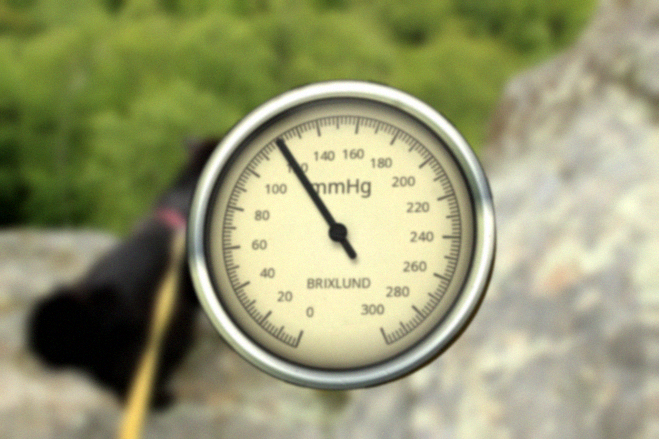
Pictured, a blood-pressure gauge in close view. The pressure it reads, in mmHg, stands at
120 mmHg
